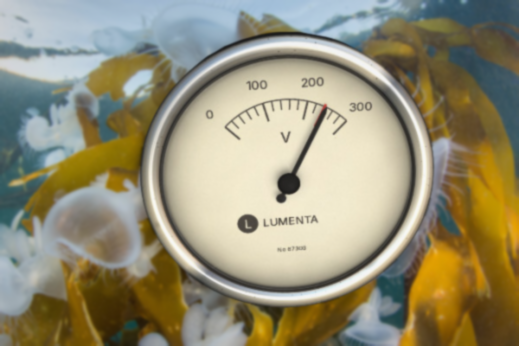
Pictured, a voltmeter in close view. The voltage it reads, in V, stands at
240 V
